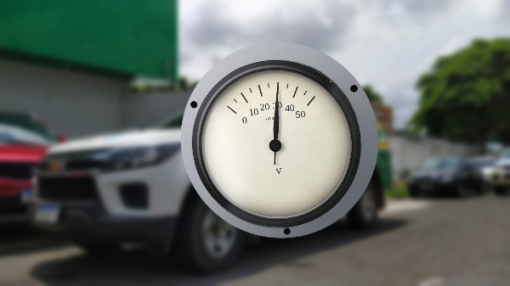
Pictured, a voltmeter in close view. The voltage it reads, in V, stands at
30 V
